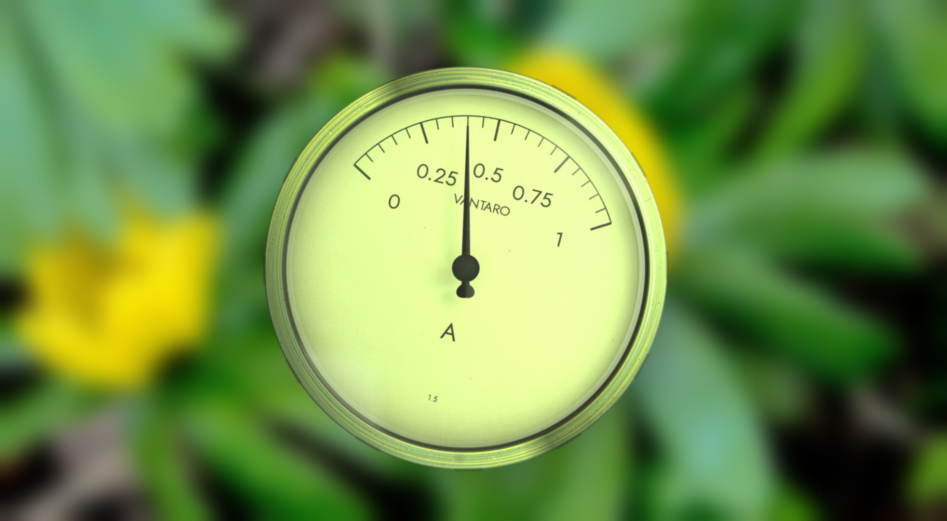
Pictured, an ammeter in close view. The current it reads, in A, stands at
0.4 A
